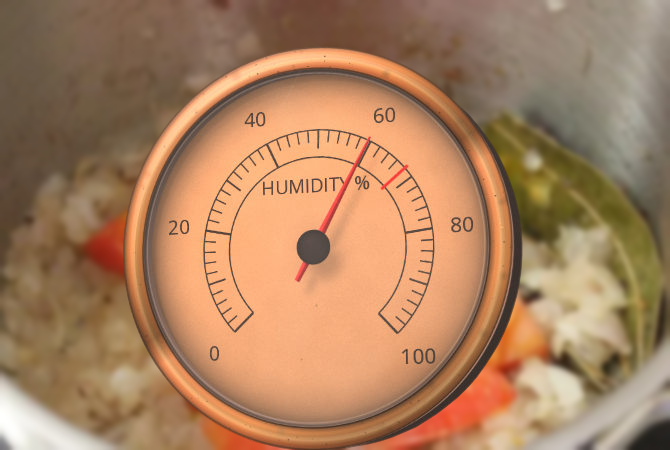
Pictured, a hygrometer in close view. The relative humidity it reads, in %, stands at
60 %
